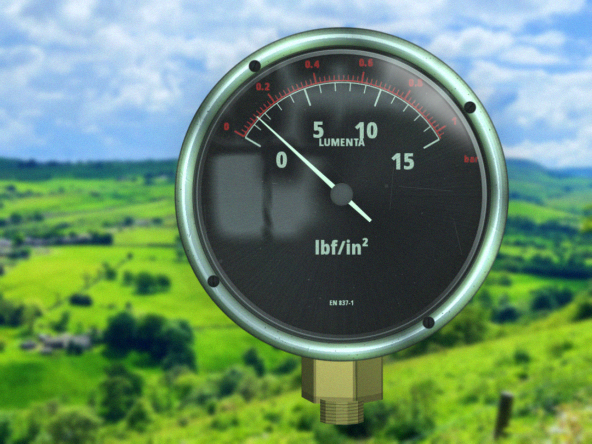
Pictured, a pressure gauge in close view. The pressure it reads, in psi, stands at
1.5 psi
